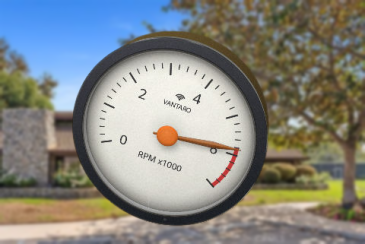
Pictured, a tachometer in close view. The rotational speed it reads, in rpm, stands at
5800 rpm
